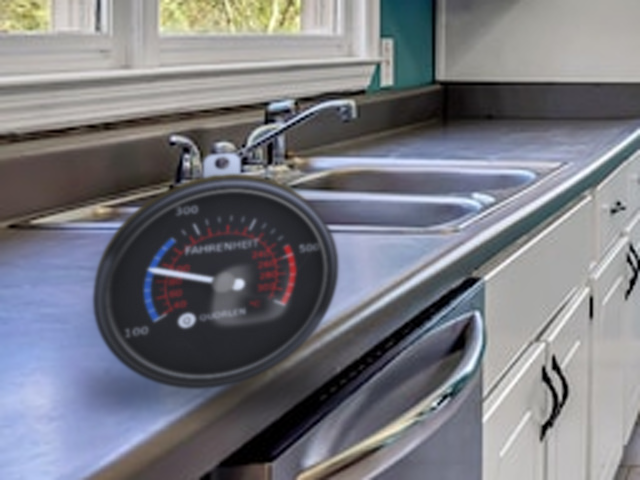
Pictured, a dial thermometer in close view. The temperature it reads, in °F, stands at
200 °F
